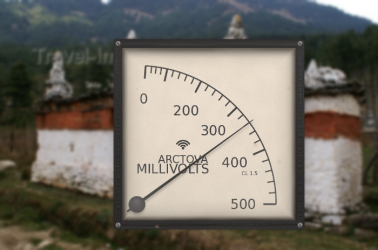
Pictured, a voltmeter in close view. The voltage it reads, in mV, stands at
340 mV
